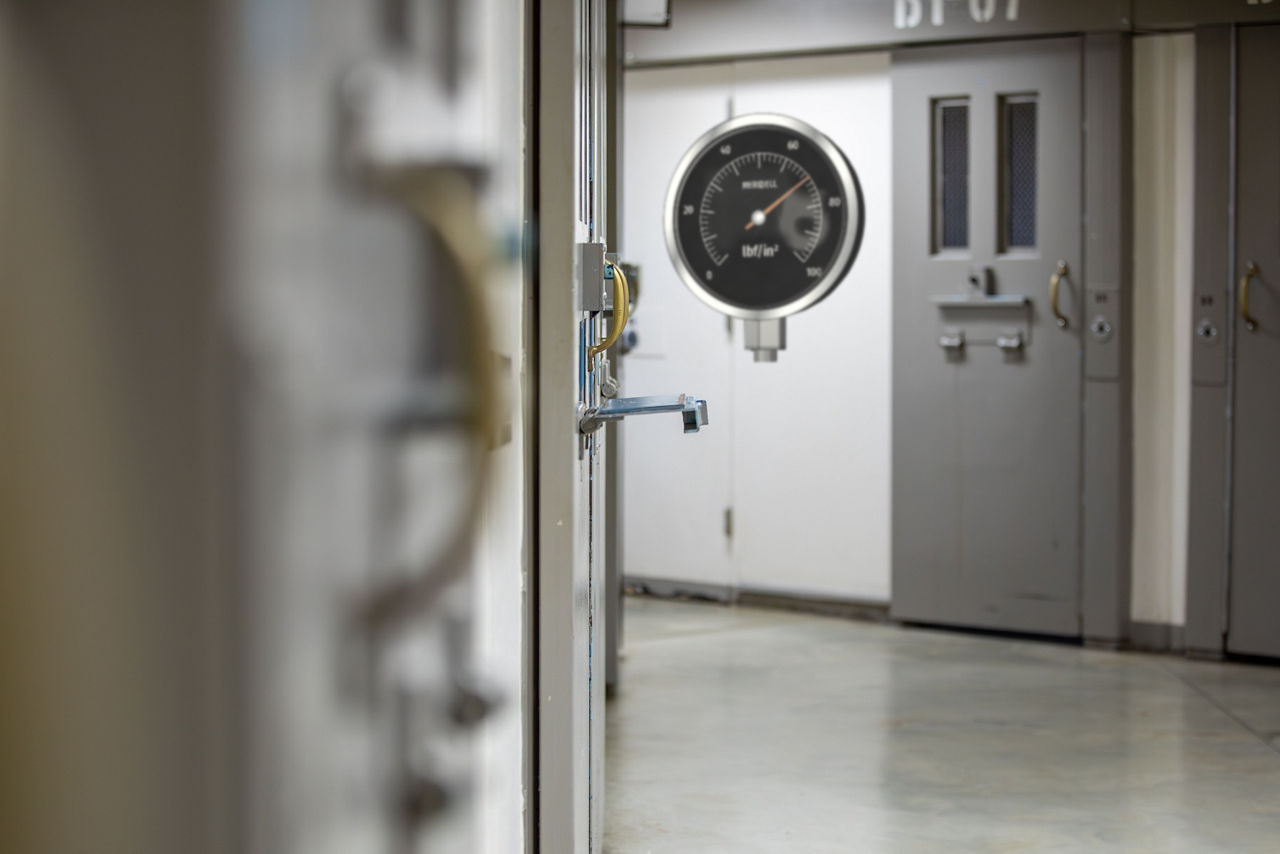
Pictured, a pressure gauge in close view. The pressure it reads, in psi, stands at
70 psi
